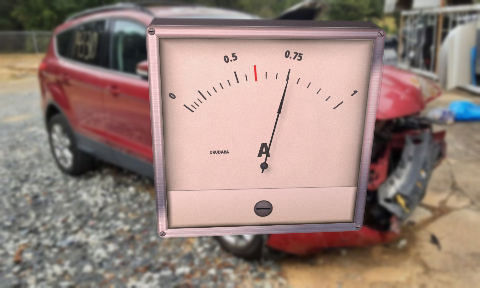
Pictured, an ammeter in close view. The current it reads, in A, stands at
0.75 A
